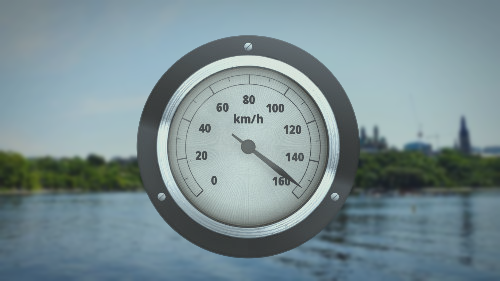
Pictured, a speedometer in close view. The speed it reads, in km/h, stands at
155 km/h
